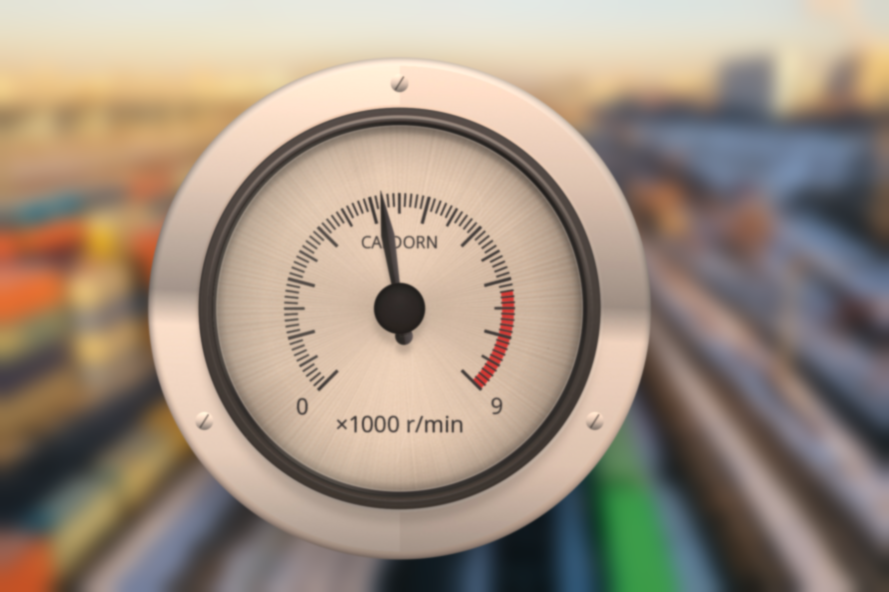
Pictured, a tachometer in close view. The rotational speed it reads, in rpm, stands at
4200 rpm
